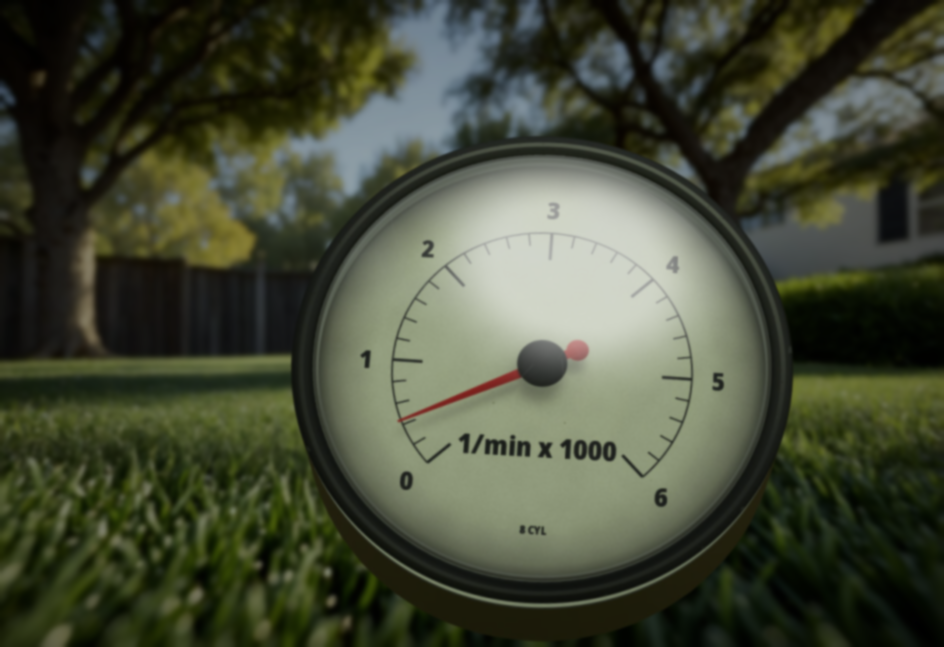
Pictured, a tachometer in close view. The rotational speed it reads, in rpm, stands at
400 rpm
